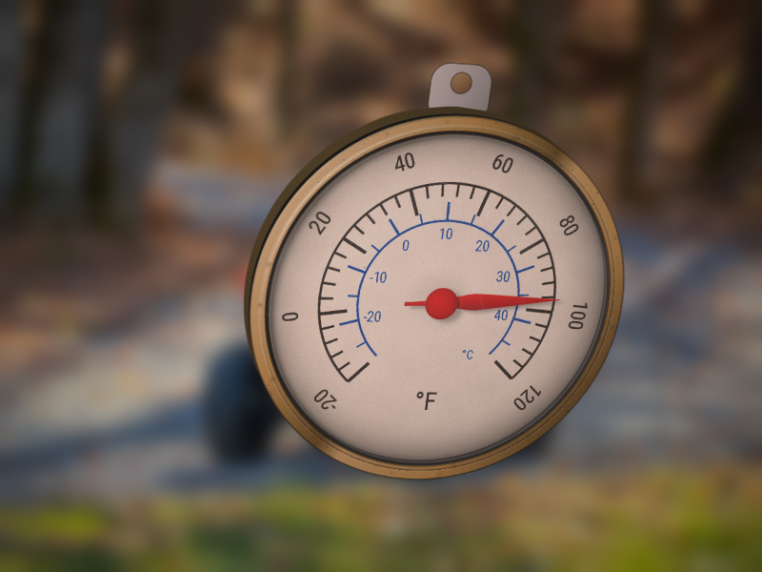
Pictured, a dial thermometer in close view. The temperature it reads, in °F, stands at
96 °F
